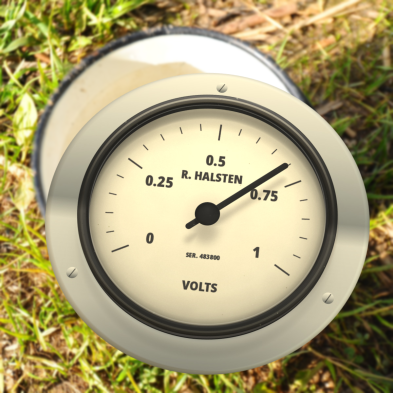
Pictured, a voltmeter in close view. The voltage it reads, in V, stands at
0.7 V
